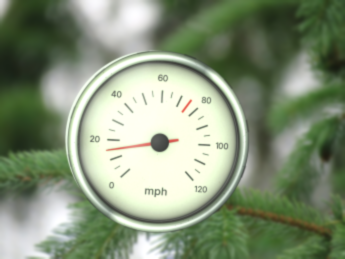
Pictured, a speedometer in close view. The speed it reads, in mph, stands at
15 mph
